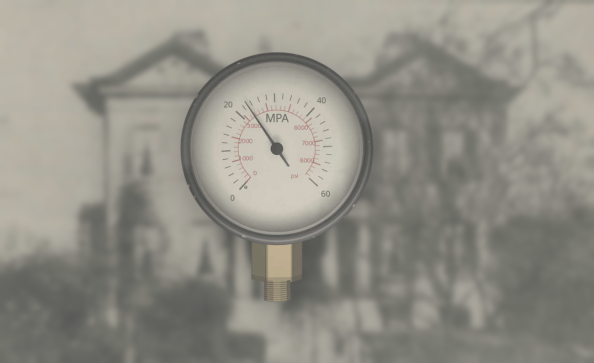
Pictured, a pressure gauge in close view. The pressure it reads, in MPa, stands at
23 MPa
